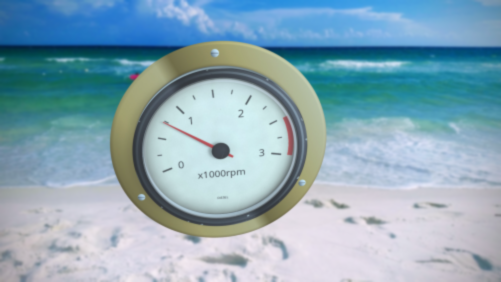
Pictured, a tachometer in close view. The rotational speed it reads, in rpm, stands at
750 rpm
